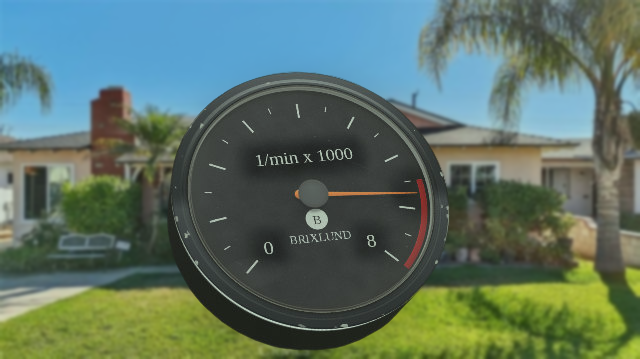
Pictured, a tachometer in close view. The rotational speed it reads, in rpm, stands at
6750 rpm
